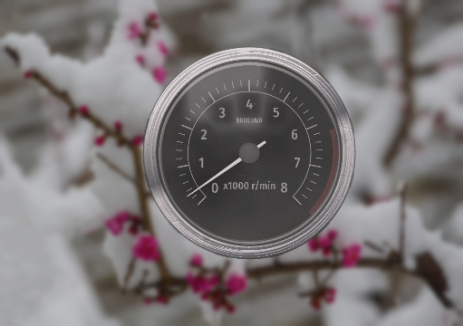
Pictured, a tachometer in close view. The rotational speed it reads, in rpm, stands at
300 rpm
